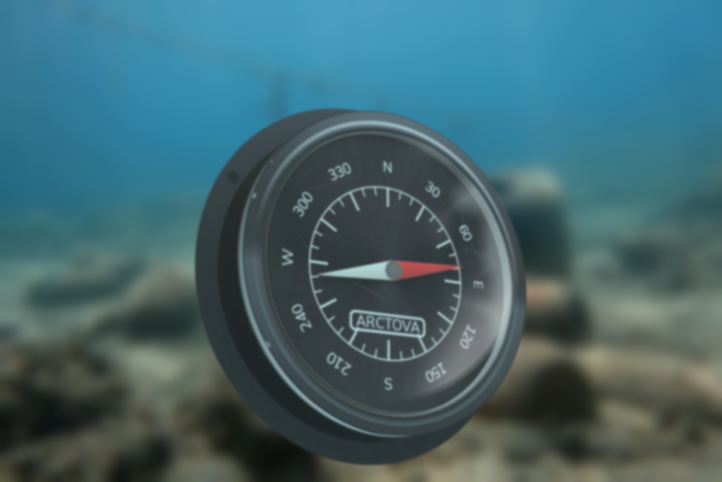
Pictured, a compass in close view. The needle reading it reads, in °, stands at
80 °
